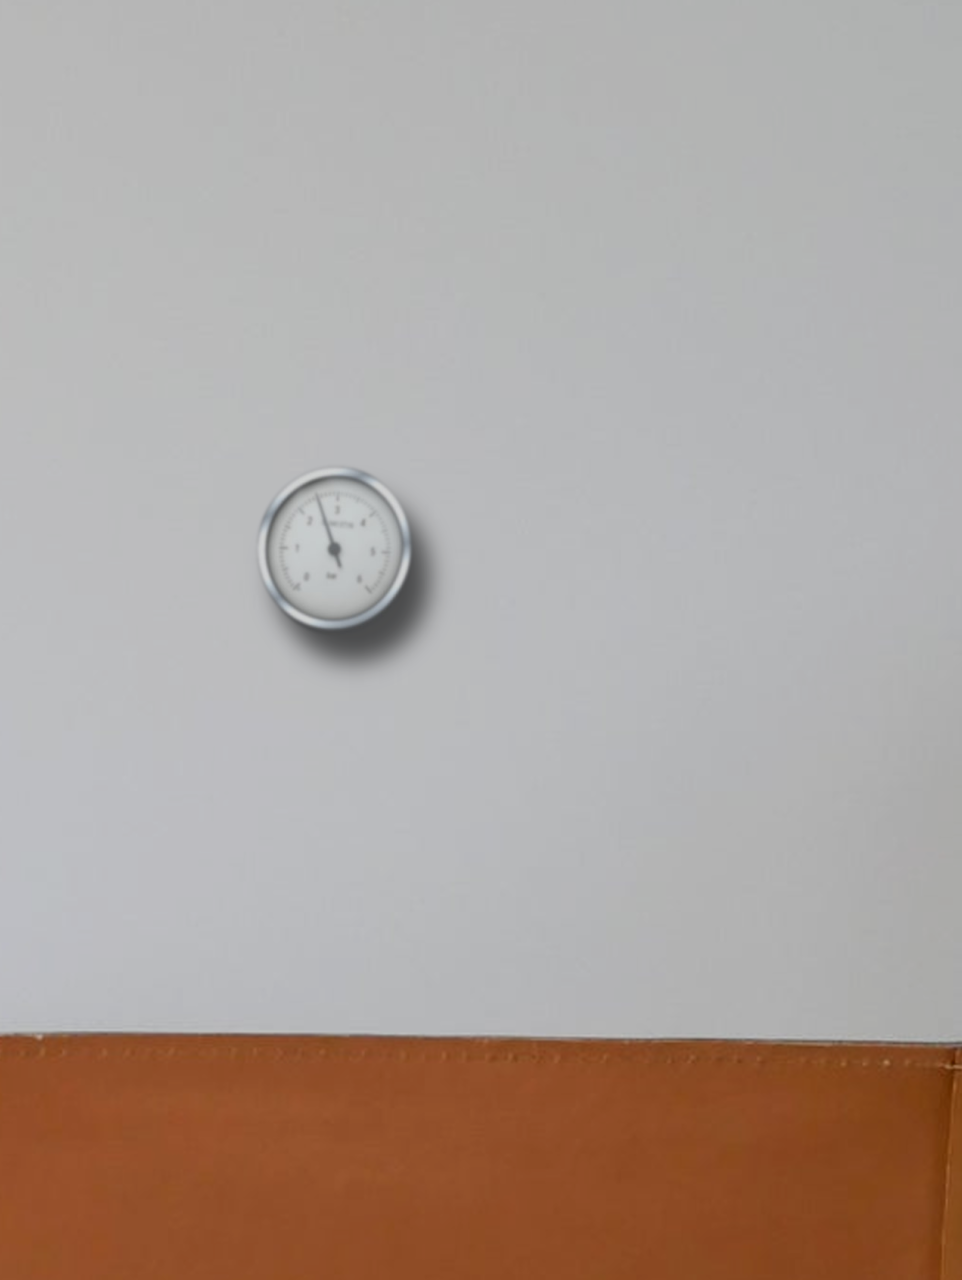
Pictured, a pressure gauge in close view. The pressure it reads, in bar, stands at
2.5 bar
